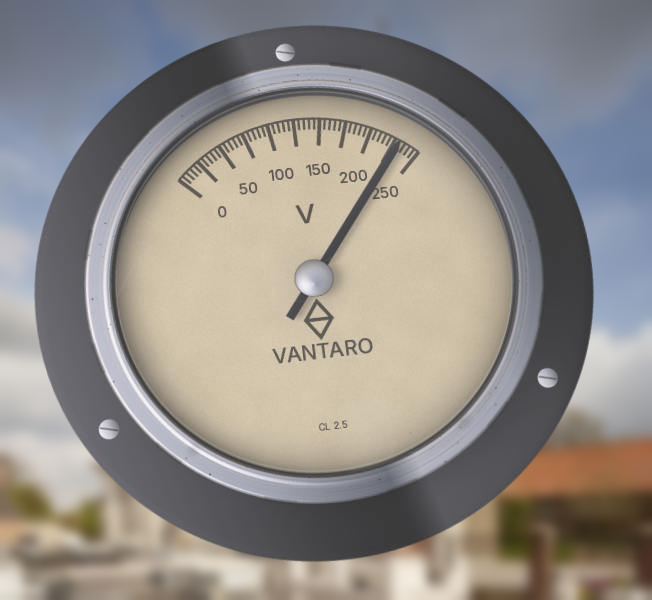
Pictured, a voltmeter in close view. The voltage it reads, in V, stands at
230 V
